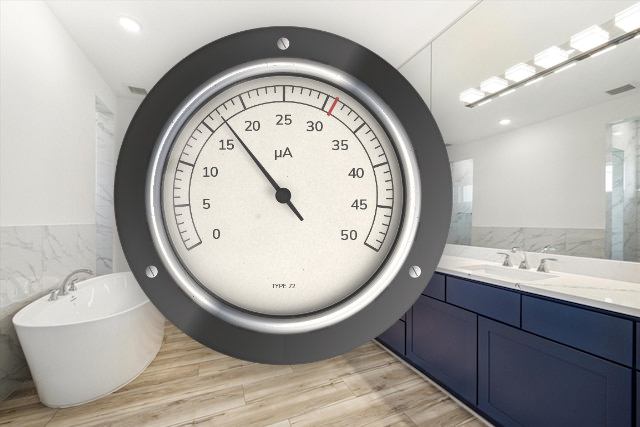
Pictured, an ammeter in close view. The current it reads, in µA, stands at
17 µA
